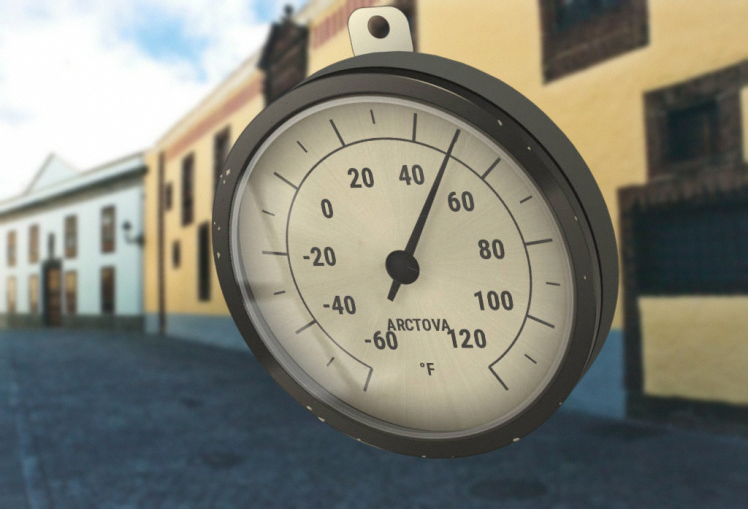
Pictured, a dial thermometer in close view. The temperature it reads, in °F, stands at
50 °F
